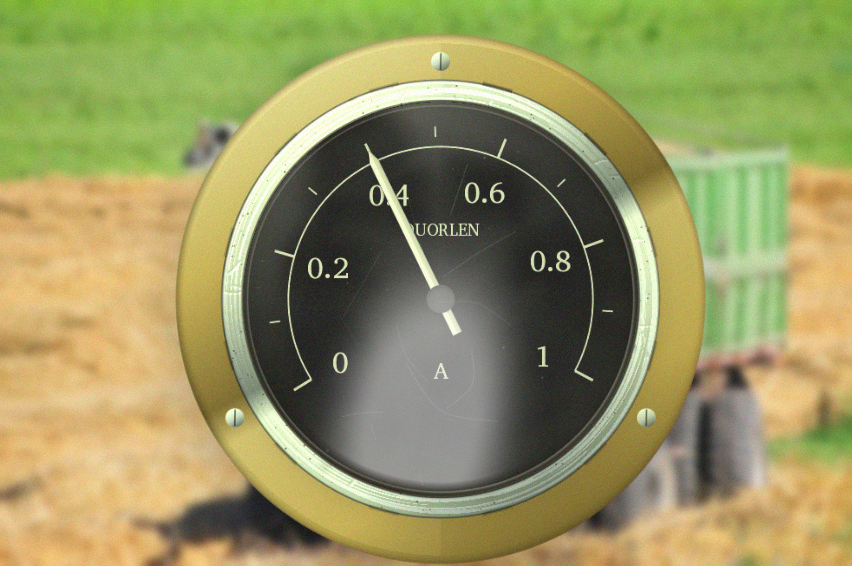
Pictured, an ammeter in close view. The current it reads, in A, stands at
0.4 A
